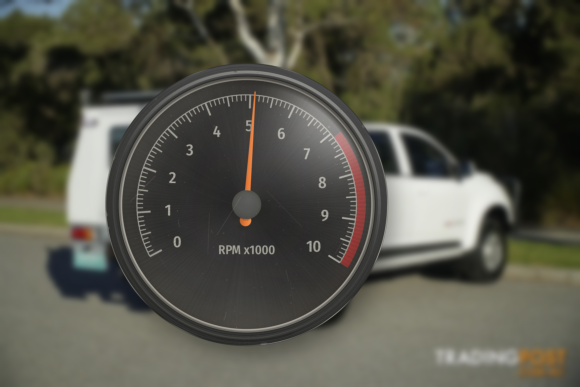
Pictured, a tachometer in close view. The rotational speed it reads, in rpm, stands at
5100 rpm
